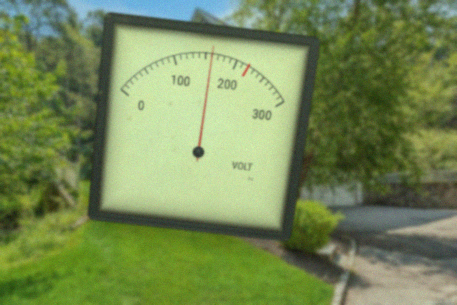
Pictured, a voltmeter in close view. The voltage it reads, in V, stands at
160 V
